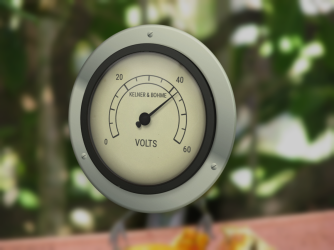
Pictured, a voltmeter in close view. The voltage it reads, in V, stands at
42.5 V
